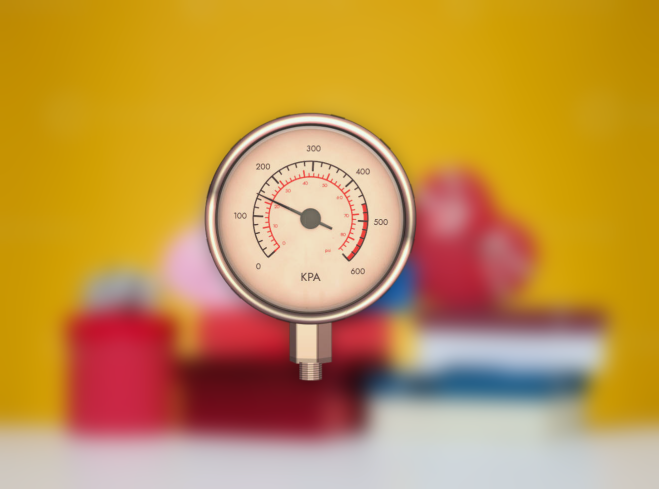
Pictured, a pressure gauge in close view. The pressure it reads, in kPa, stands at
150 kPa
